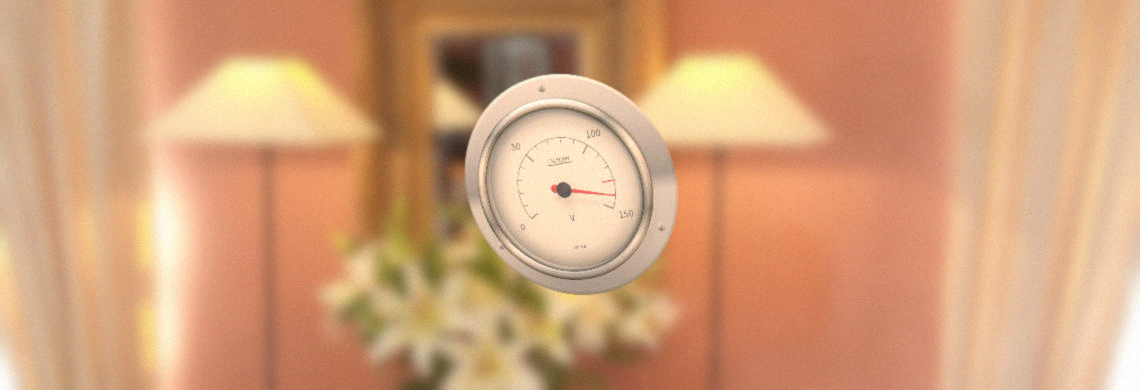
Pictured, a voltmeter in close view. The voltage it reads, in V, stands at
140 V
